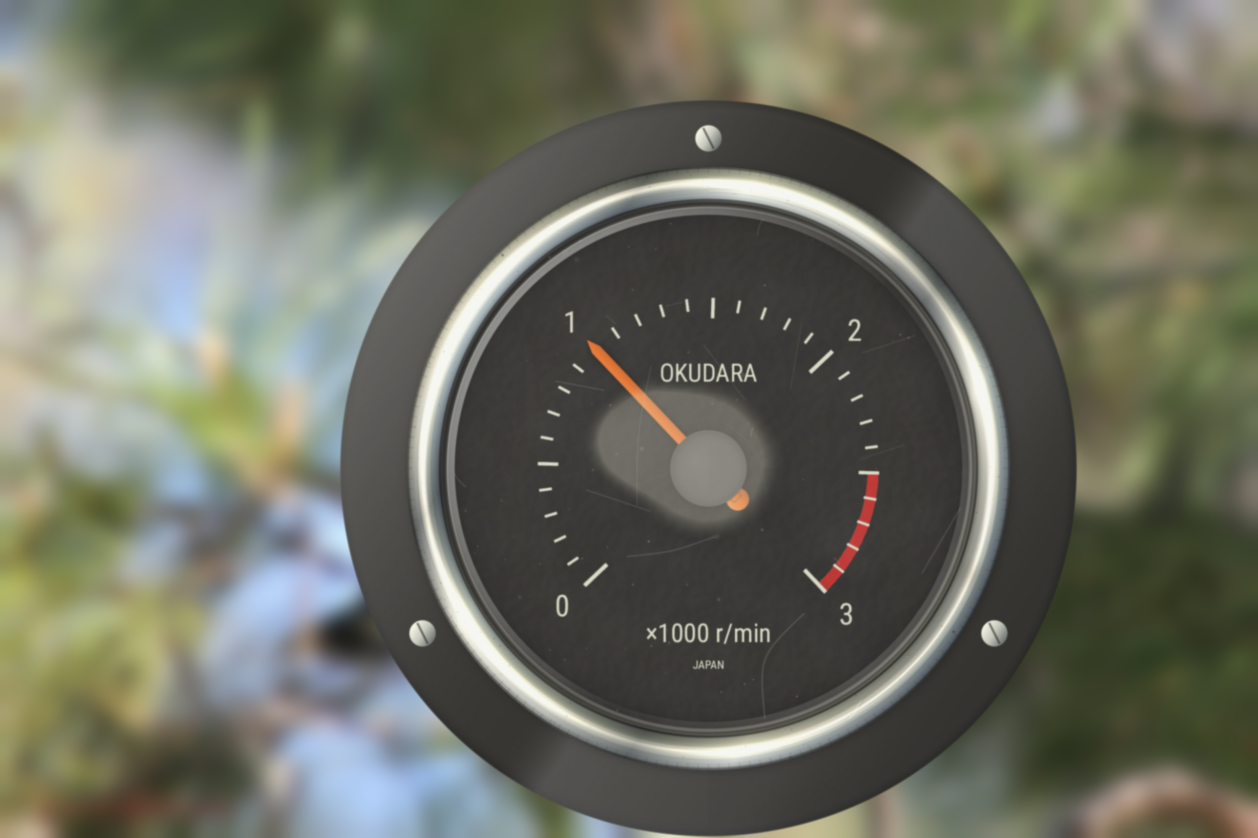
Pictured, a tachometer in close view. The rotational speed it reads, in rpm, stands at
1000 rpm
